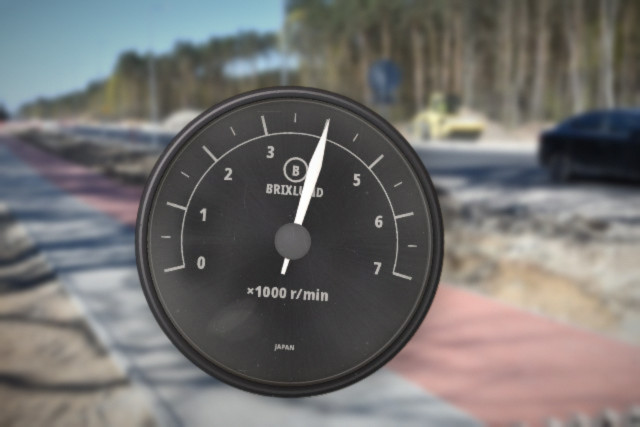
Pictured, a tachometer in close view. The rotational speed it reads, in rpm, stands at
4000 rpm
